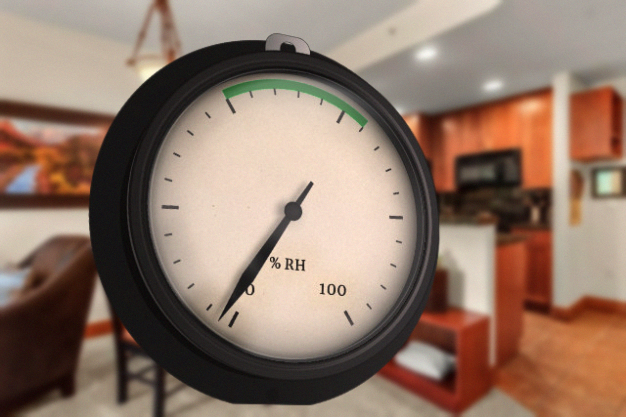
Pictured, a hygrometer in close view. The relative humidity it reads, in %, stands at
2 %
